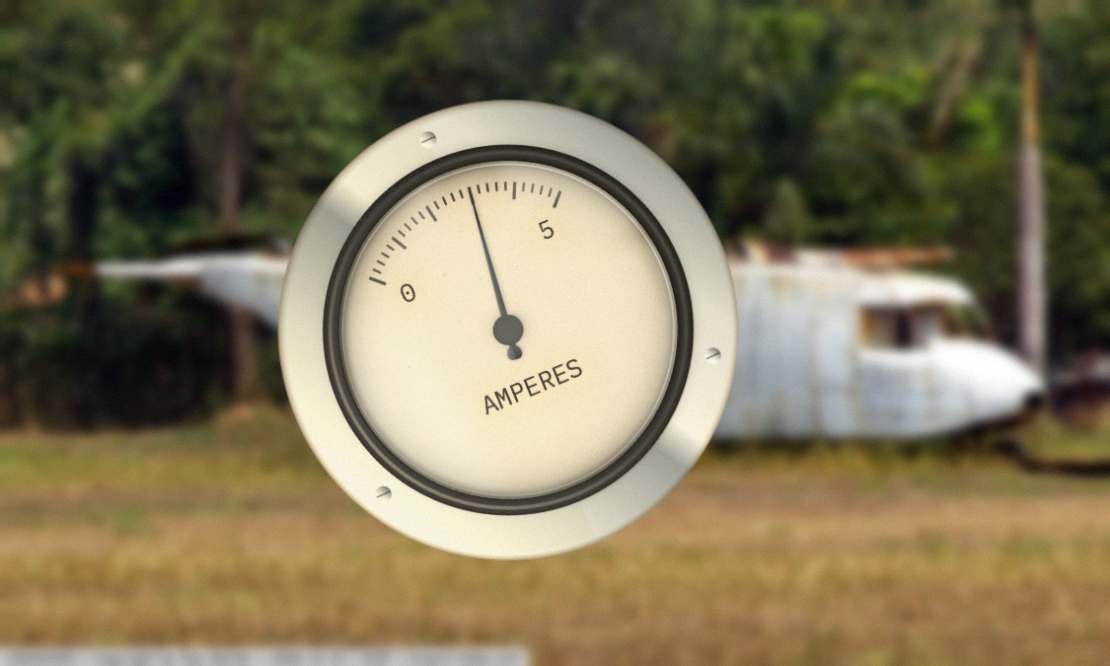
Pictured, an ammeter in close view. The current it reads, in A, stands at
3 A
